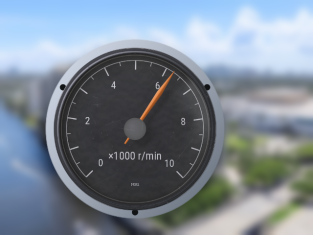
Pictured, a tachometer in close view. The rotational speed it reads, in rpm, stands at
6250 rpm
